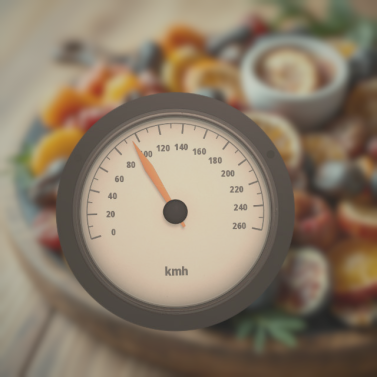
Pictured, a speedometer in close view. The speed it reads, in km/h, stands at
95 km/h
